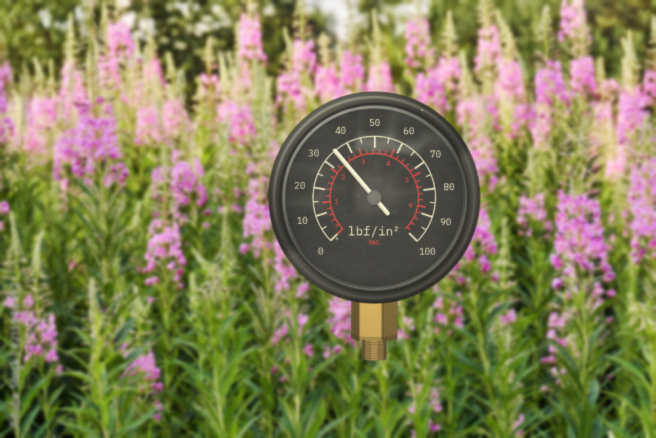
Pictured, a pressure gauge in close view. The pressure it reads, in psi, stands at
35 psi
